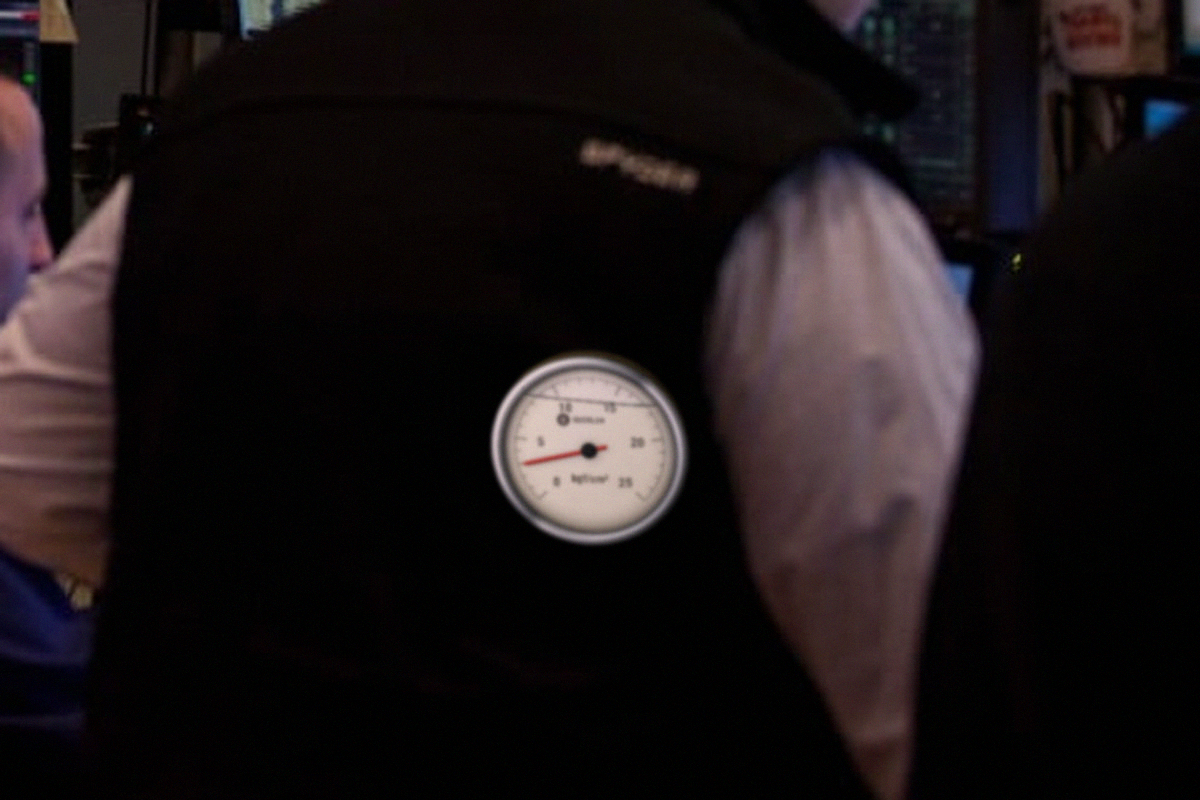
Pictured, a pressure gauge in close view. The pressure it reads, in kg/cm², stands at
3 kg/cm²
